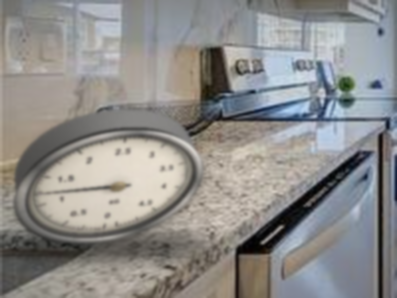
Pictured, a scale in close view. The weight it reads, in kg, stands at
1.25 kg
